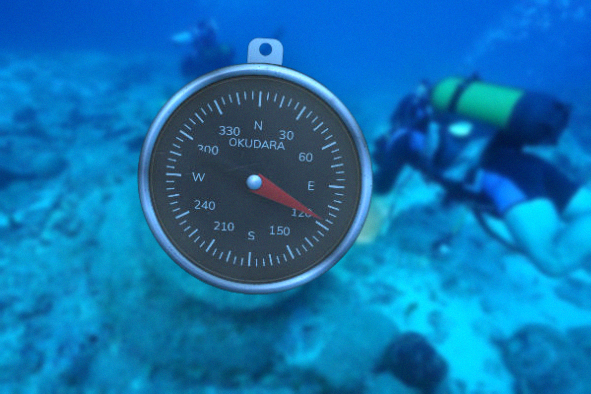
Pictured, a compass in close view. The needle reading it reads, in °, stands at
115 °
